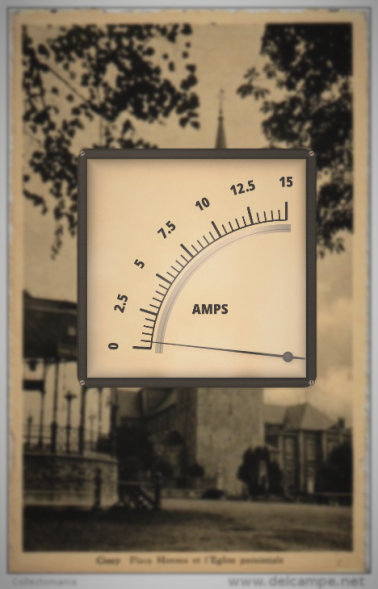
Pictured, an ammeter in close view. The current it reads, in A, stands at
0.5 A
